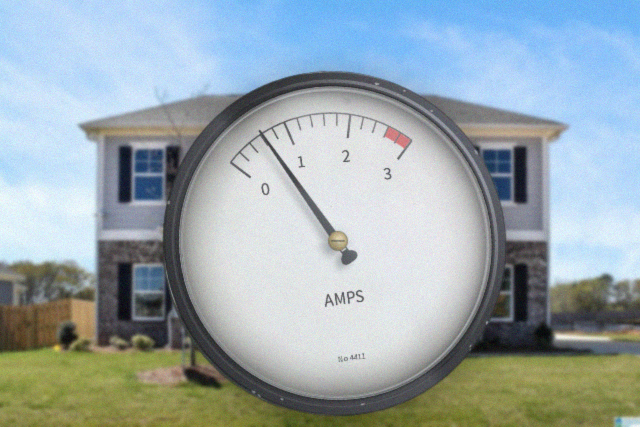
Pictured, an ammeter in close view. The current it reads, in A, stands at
0.6 A
